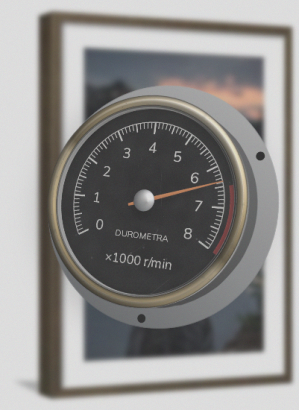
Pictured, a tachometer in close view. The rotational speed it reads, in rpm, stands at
6400 rpm
